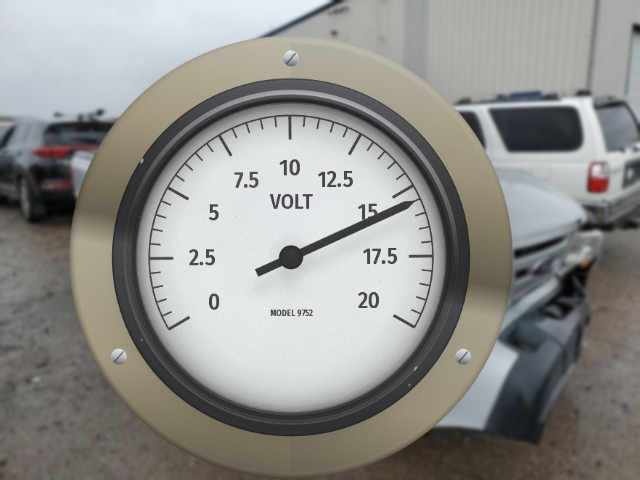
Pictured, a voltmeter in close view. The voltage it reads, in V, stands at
15.5 V
